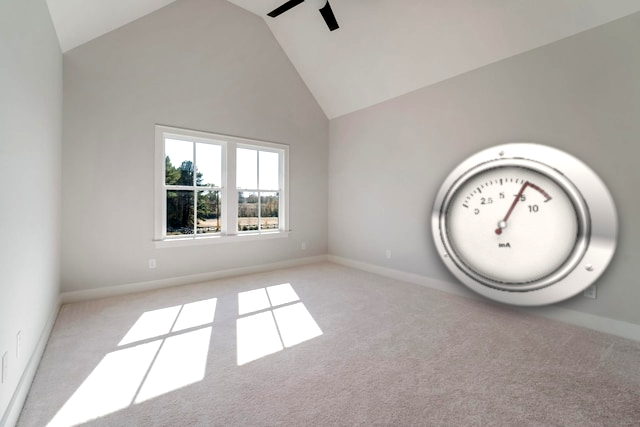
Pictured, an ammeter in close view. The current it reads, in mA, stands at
7.5 mA
